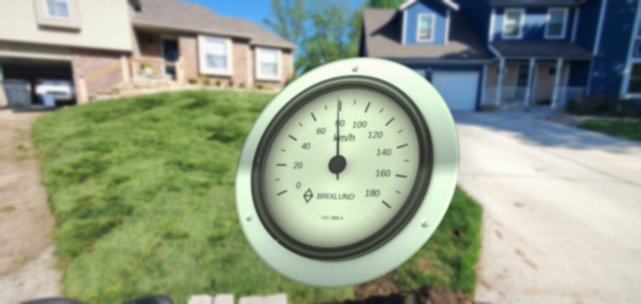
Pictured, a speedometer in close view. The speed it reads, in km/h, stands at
80 km/h
